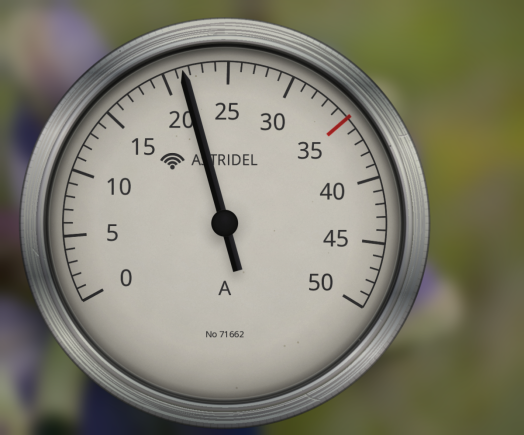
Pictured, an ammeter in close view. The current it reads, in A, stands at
21.5 A
